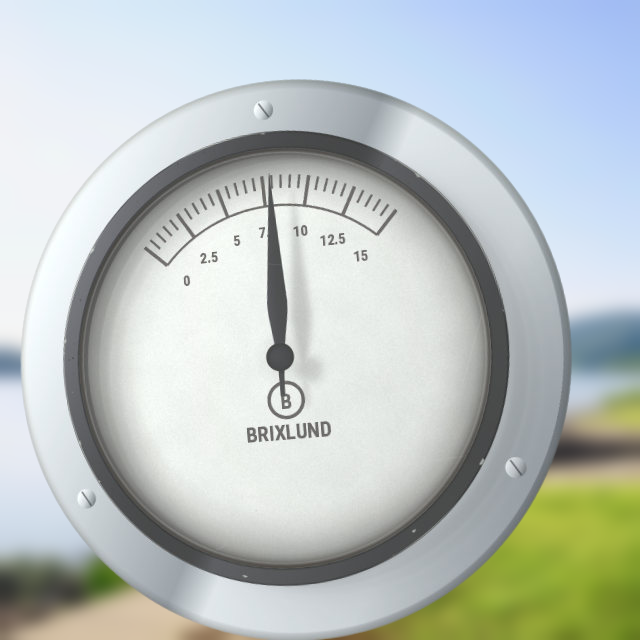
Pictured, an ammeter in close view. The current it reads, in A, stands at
8 A
